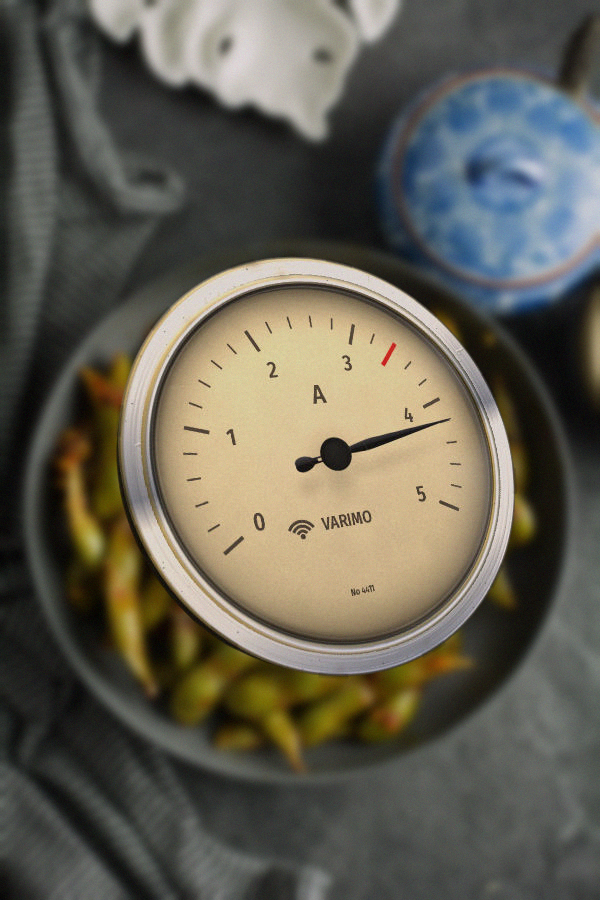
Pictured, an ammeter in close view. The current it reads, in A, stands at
4.2 A
